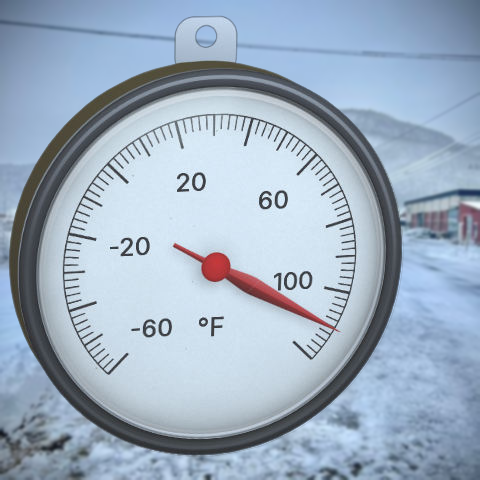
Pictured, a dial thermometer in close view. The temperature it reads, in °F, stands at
110 °F
